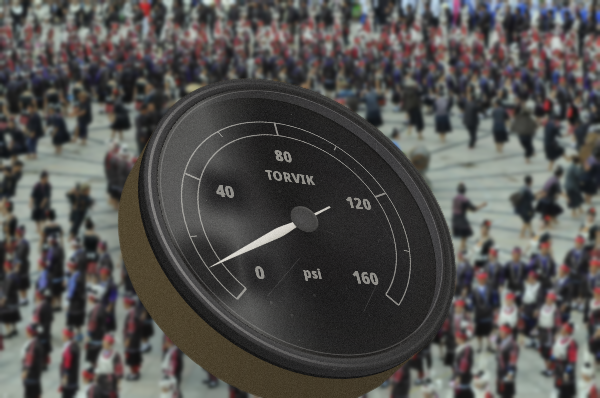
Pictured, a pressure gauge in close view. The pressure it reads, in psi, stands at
10 psi
